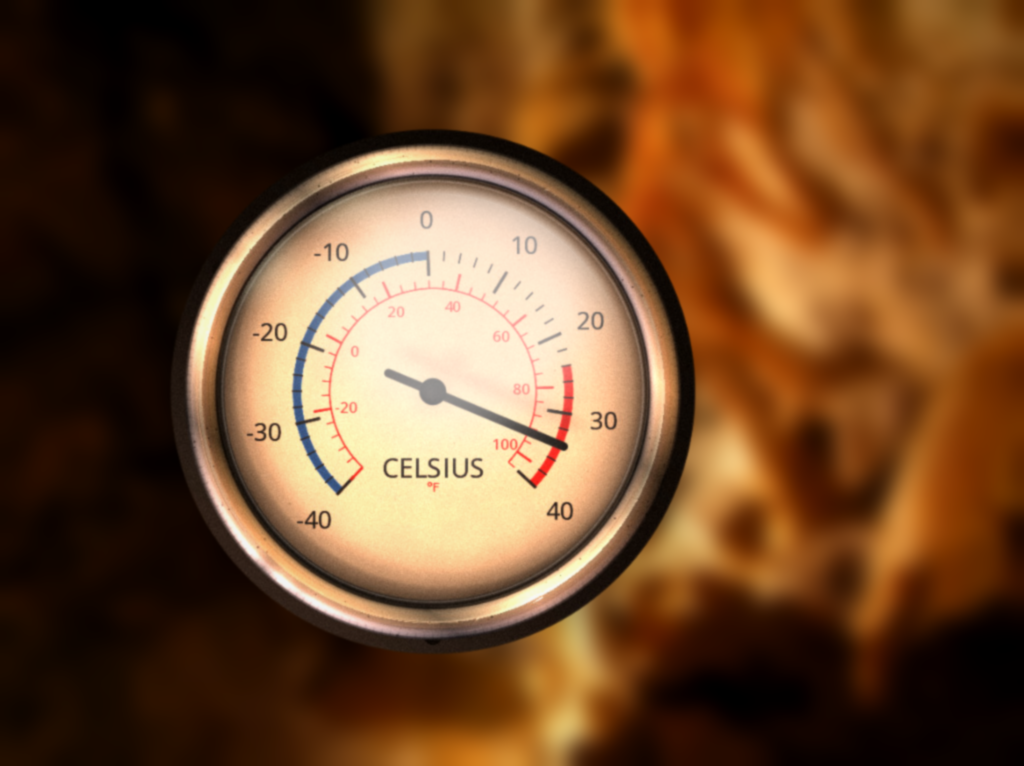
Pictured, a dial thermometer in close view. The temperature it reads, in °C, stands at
34 °C
